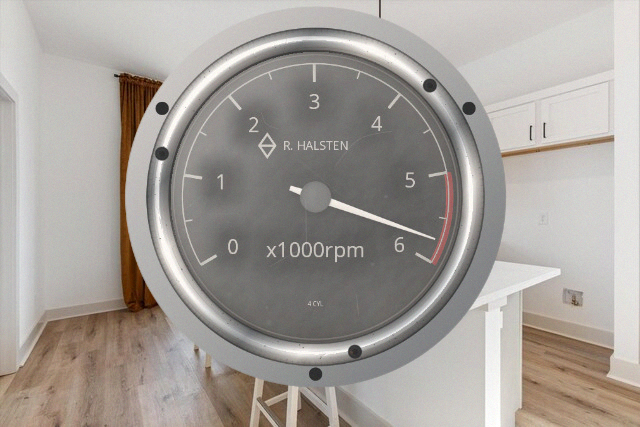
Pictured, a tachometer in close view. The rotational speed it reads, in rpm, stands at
5750 rpm
